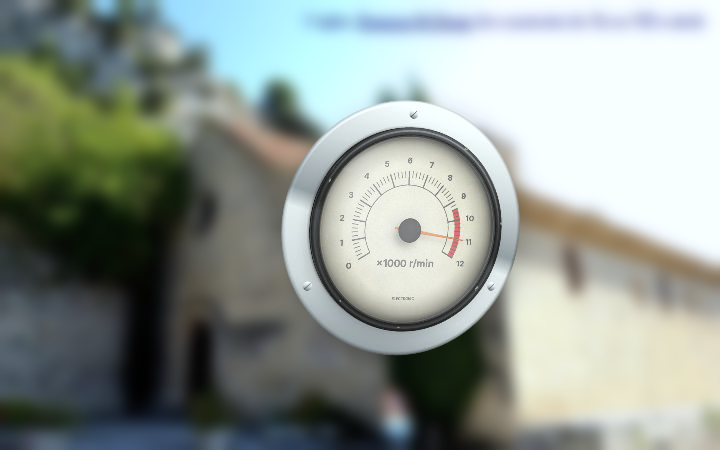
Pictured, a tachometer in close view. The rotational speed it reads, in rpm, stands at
11000 rpm
